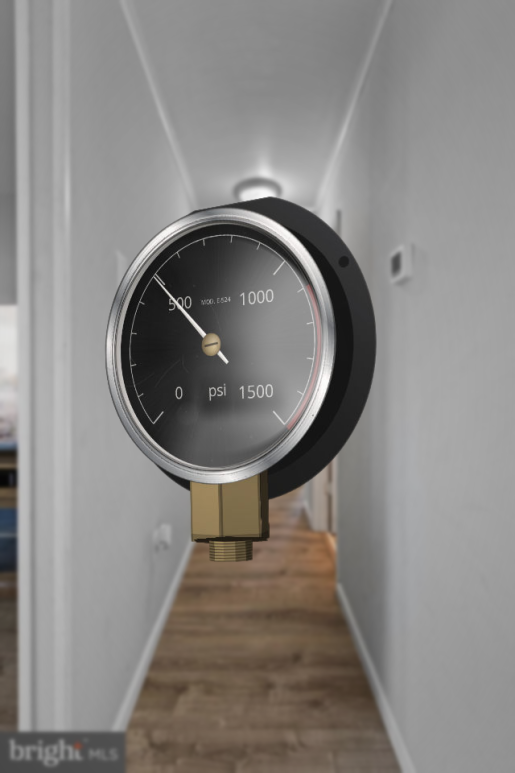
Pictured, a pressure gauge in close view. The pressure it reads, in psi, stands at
500 psi
